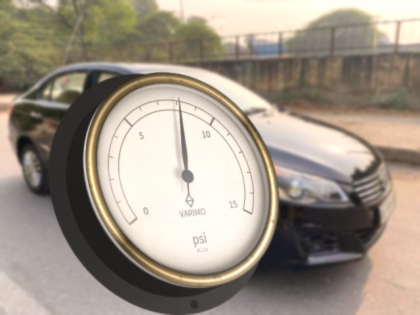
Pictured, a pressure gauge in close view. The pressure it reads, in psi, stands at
8 psi
